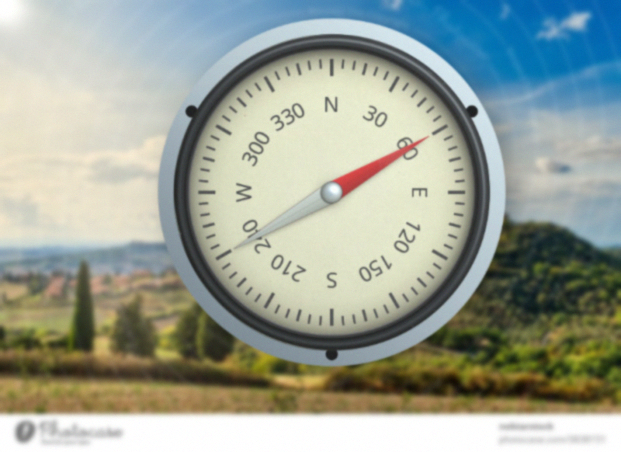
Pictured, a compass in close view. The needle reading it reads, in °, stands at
60 °
